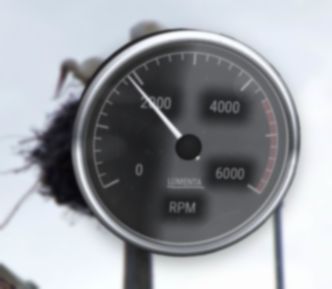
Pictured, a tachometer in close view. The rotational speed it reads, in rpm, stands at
1900 rpm
